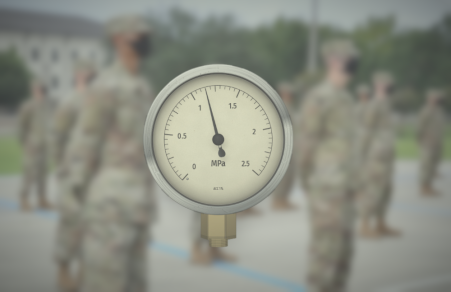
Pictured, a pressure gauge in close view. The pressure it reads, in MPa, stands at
1.15 MPa
